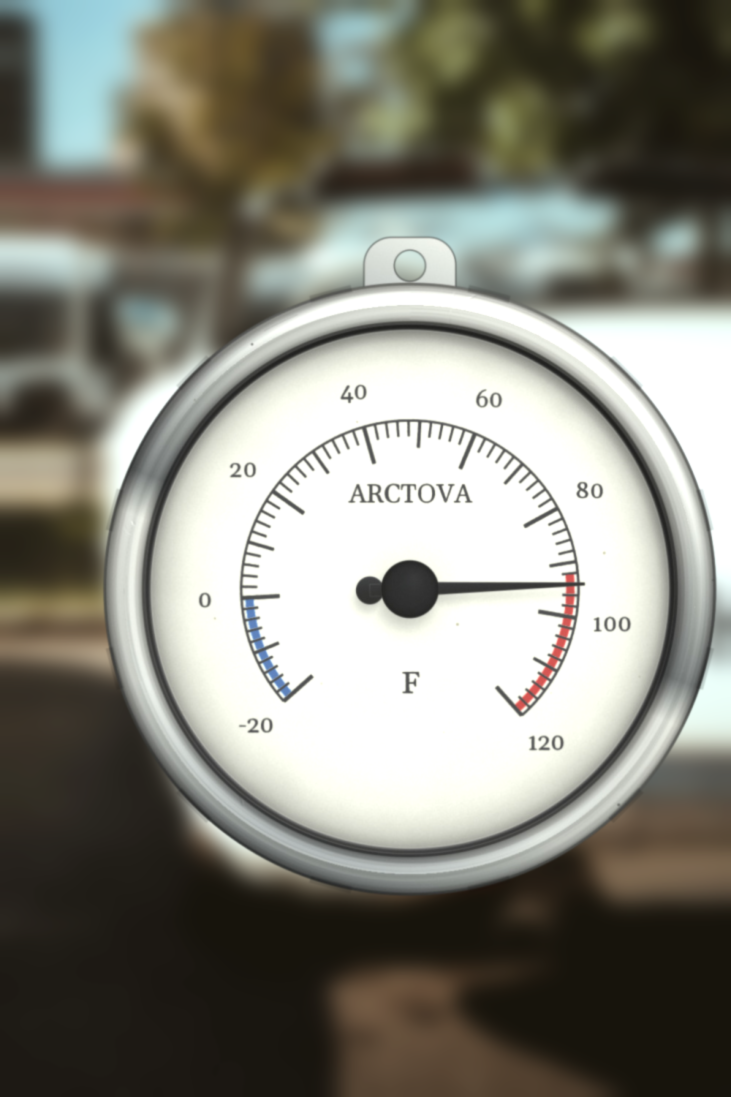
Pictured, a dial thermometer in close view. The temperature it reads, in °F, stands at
94 °F
